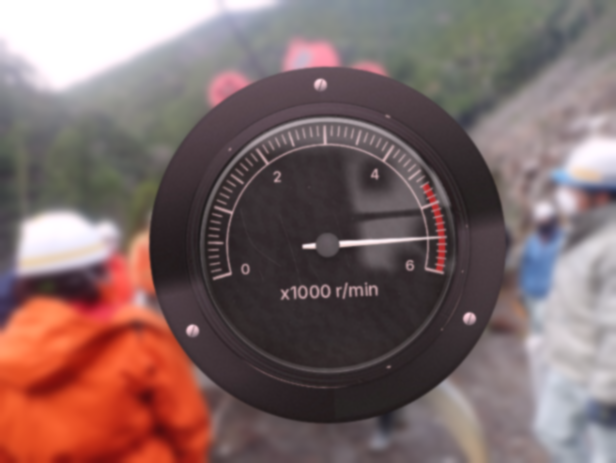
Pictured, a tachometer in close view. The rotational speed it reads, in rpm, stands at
5500 rpm
